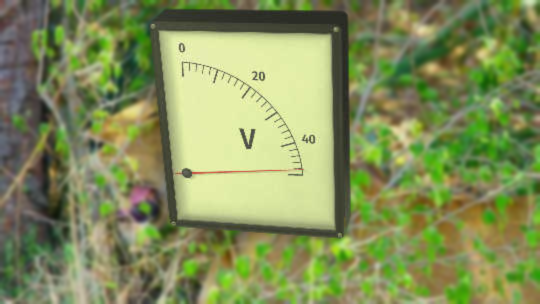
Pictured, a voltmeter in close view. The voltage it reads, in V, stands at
48 V
